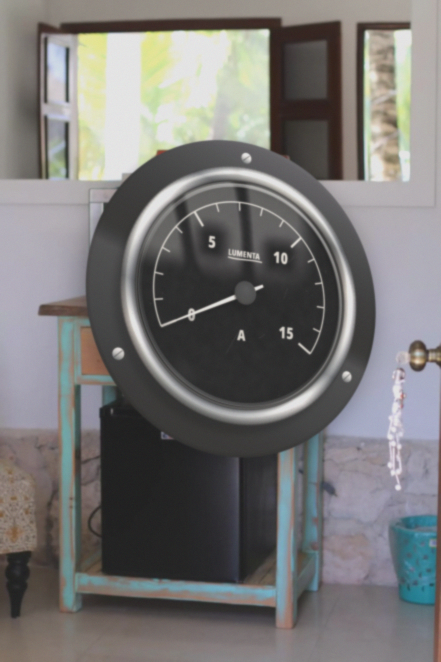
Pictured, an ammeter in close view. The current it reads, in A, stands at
0 A
